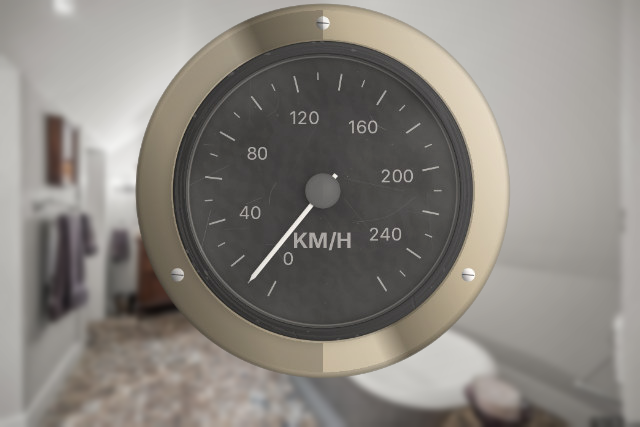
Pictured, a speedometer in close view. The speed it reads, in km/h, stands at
10 km/h
